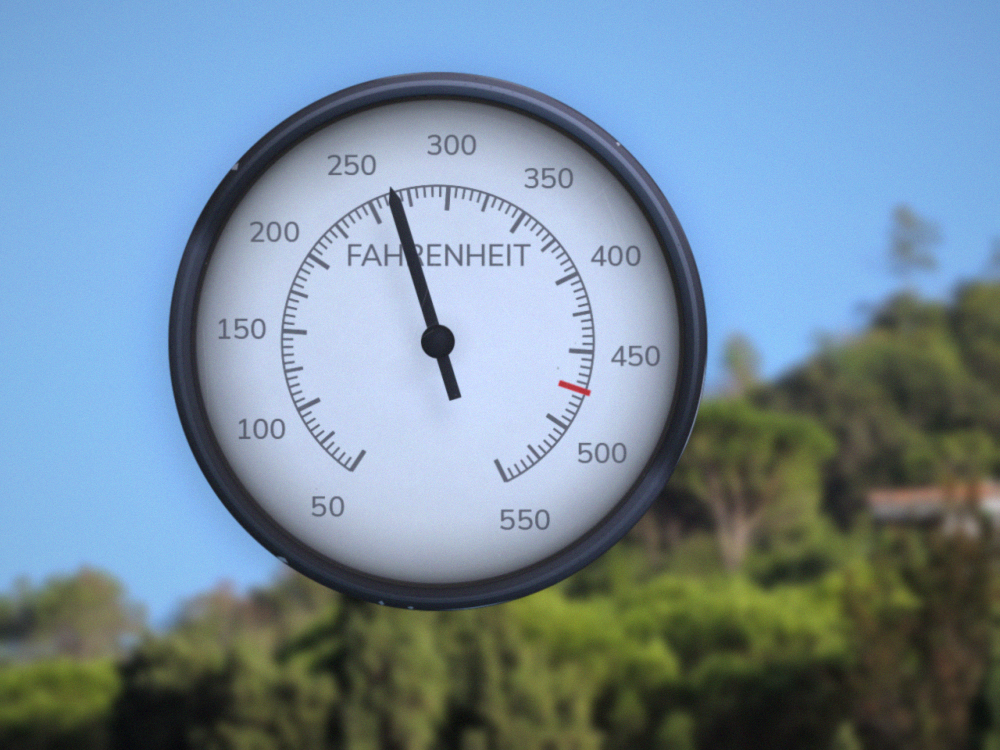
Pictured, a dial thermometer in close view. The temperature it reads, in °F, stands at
265 °F
